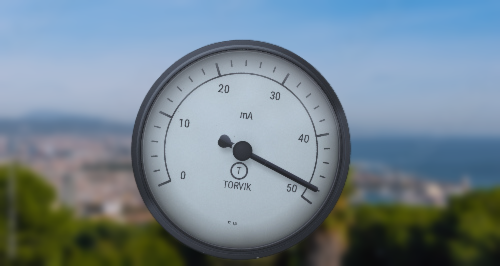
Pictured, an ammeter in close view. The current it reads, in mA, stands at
48 mA
